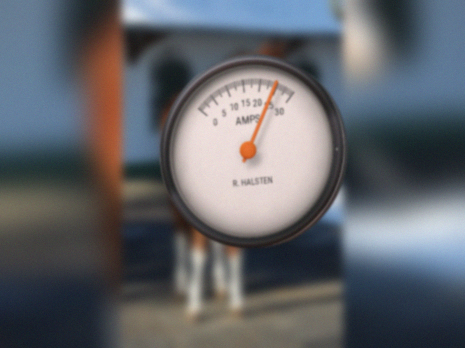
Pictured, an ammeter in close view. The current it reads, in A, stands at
25 A
